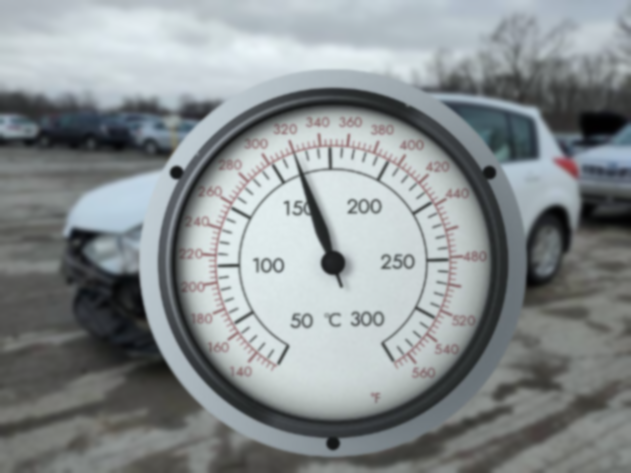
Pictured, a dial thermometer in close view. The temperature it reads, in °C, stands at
160 °C
